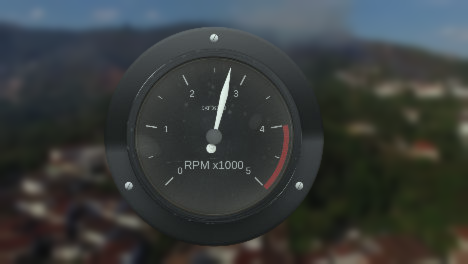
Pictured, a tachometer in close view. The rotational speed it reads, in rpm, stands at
2750 rpm
